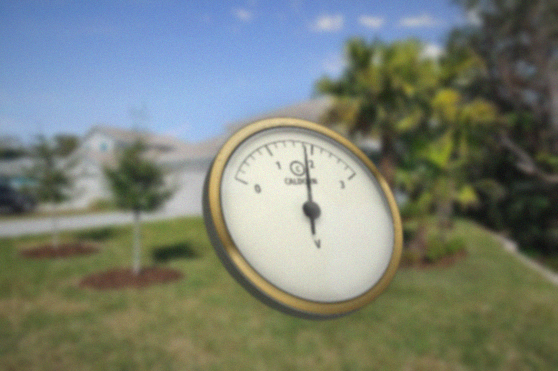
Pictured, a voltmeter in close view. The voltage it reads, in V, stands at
1.8 V
